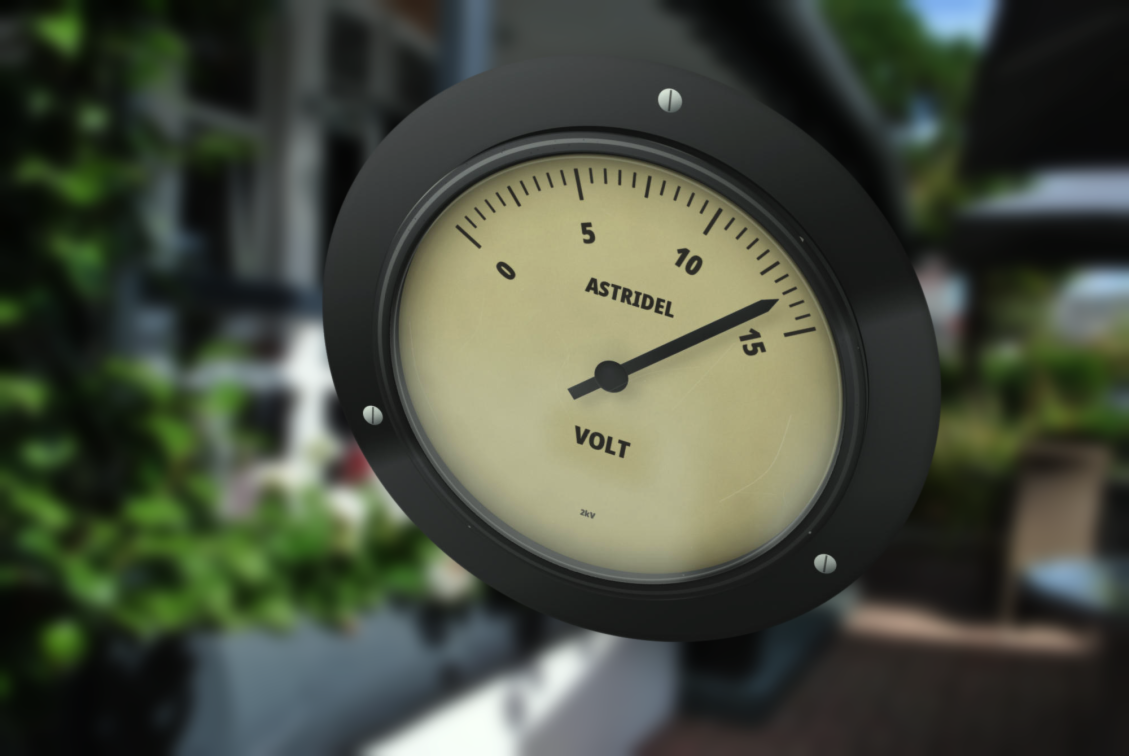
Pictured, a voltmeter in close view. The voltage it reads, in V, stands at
13.5 V
